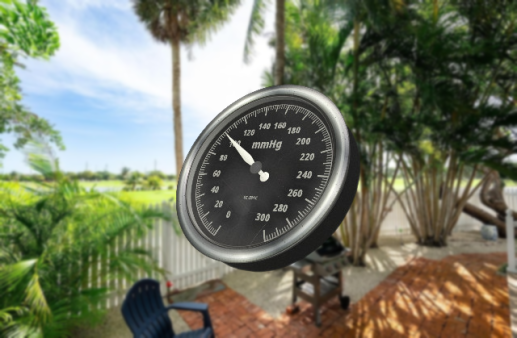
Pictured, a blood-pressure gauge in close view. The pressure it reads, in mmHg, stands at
100 mmHg
